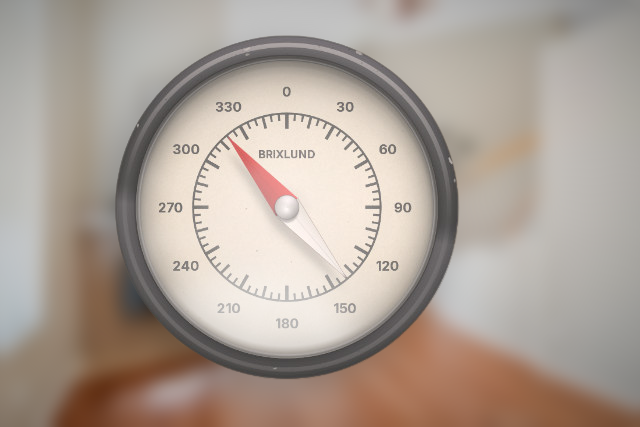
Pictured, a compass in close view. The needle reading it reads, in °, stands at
320 °
